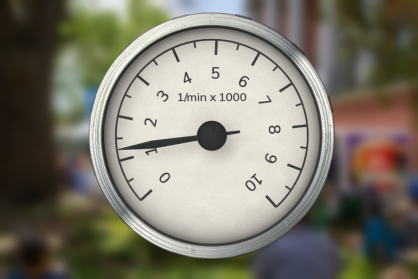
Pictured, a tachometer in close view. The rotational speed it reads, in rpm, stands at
1250 rpm
